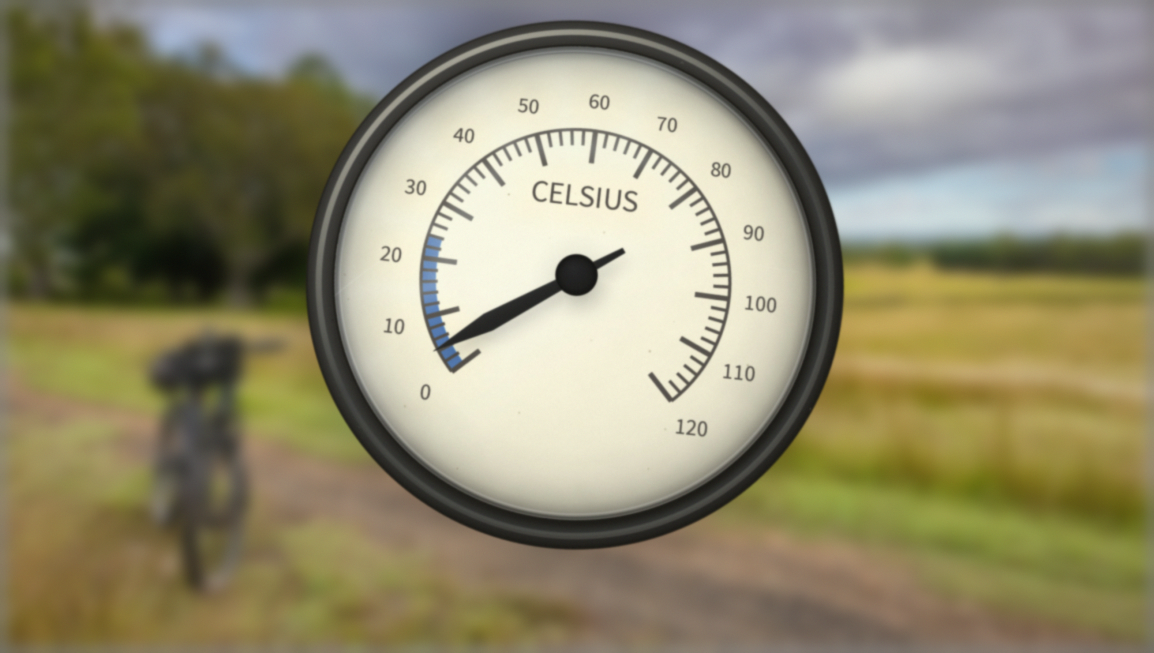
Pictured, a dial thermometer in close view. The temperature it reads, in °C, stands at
4 °C
